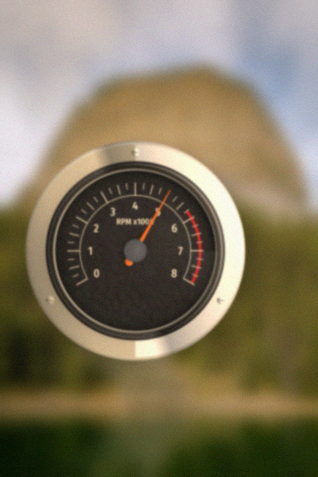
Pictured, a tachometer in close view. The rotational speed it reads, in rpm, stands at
5000 rpm
